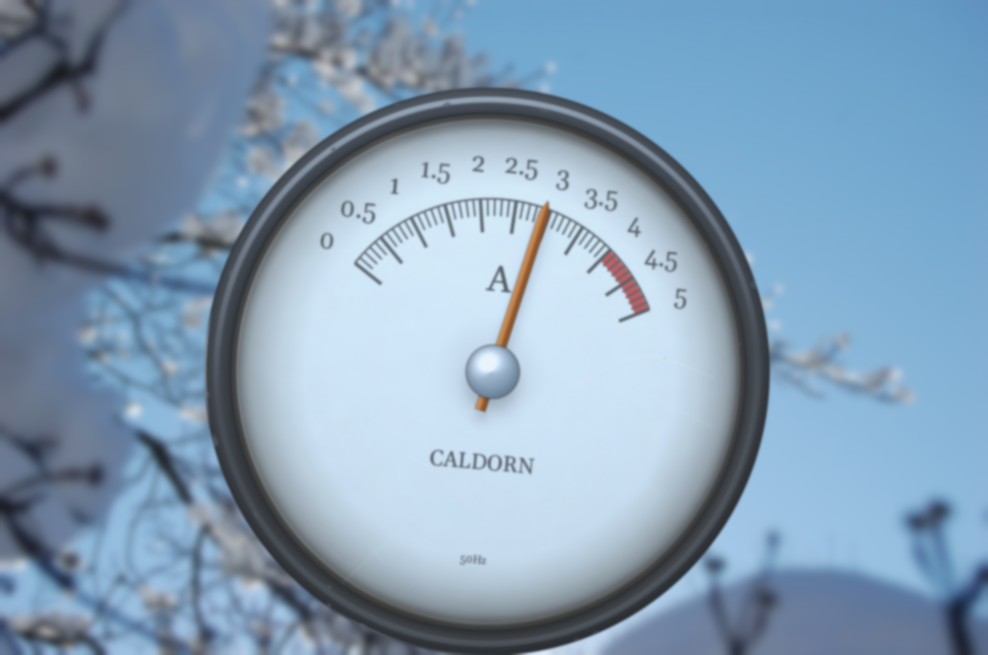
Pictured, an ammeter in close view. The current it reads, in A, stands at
2.9 A
